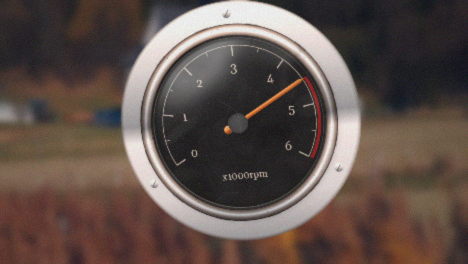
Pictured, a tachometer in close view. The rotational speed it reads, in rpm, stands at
4500 rpm
